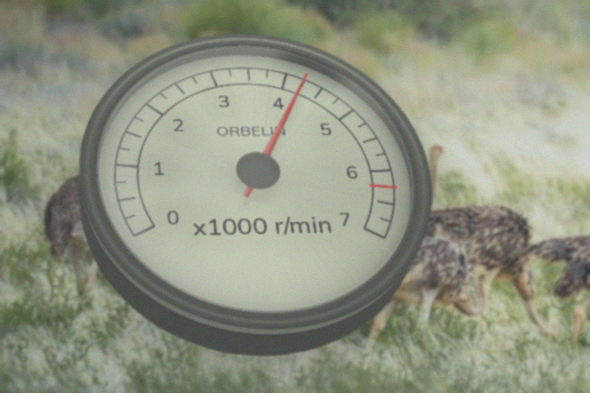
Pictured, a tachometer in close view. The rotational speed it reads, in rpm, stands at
4250 rpm
